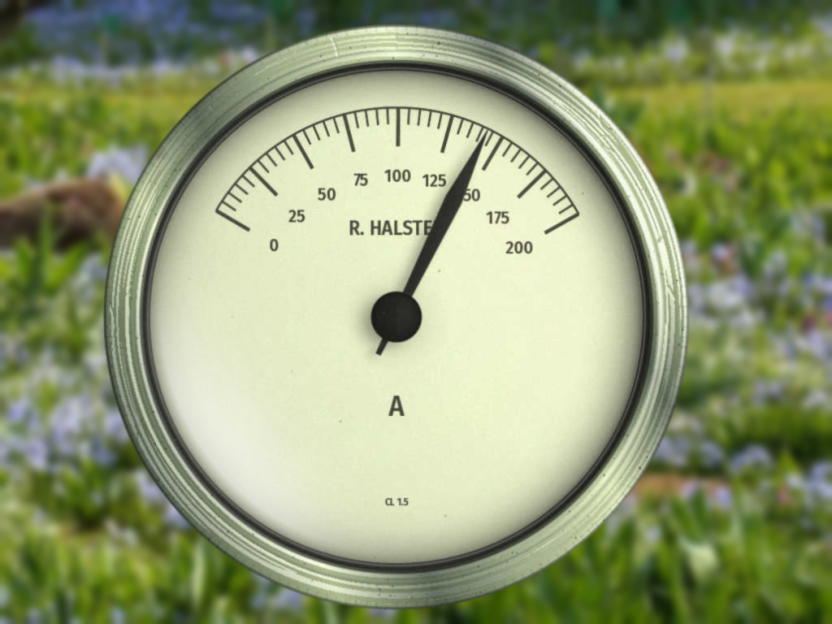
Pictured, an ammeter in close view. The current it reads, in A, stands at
142.5 A
